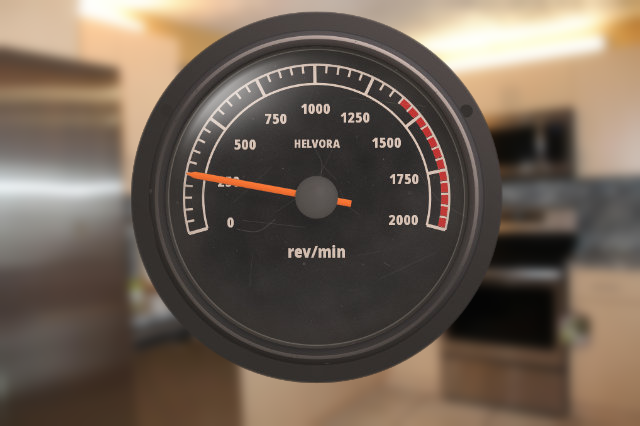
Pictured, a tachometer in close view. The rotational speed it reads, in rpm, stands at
250 rpm
